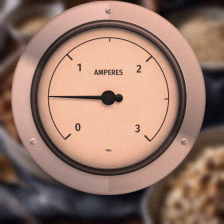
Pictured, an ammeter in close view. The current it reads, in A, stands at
0.5 A
